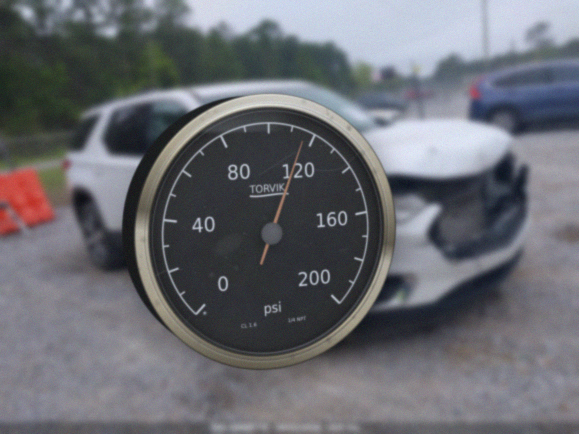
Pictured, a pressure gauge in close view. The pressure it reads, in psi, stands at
115 psi
